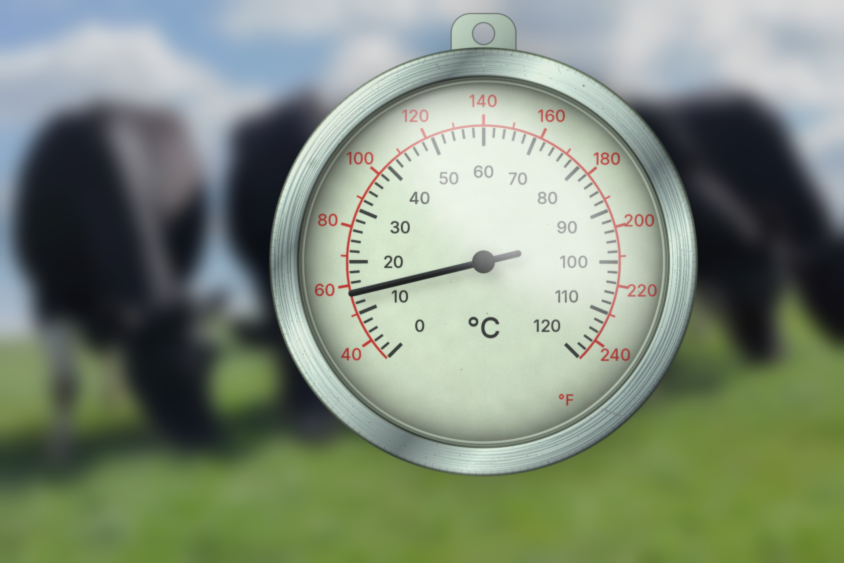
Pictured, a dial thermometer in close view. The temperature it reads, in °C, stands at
14 °C
